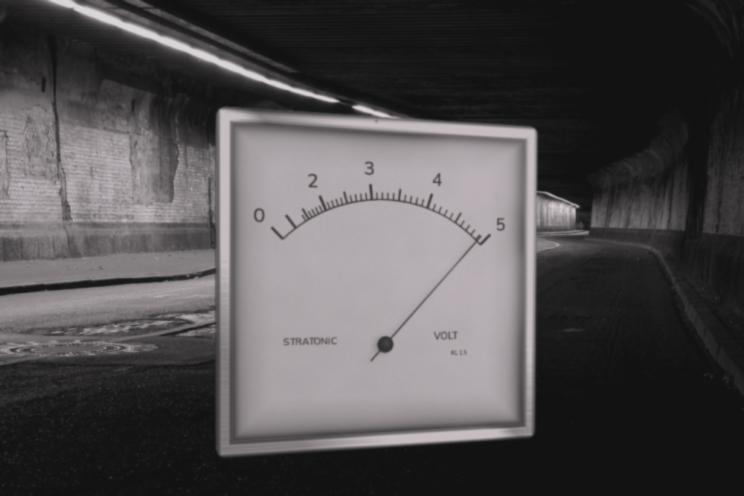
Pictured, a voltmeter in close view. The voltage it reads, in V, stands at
4.9 V
